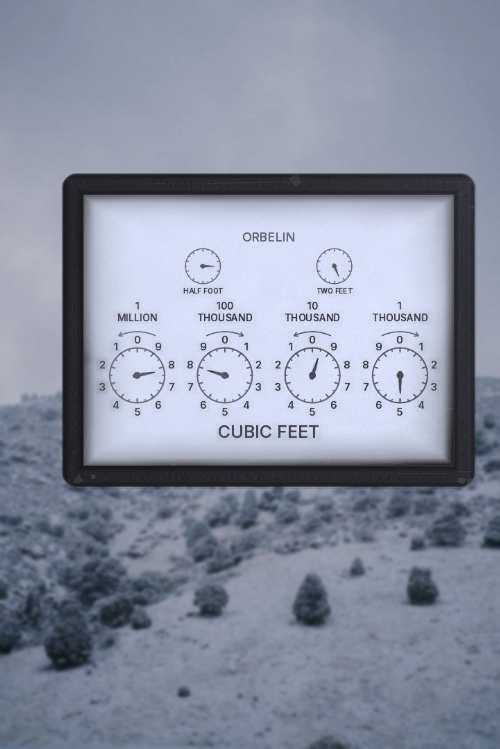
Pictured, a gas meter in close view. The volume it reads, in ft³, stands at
779500 ft³
